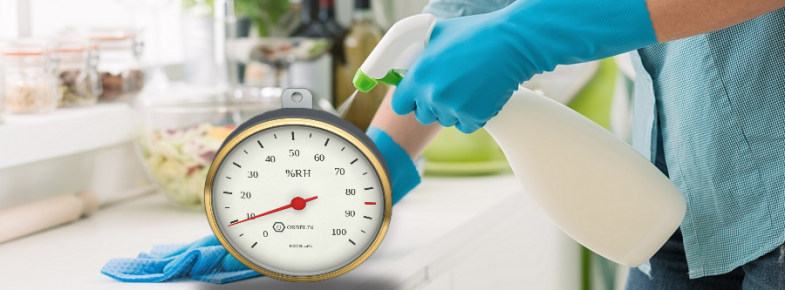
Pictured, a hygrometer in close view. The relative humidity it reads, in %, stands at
10 %
